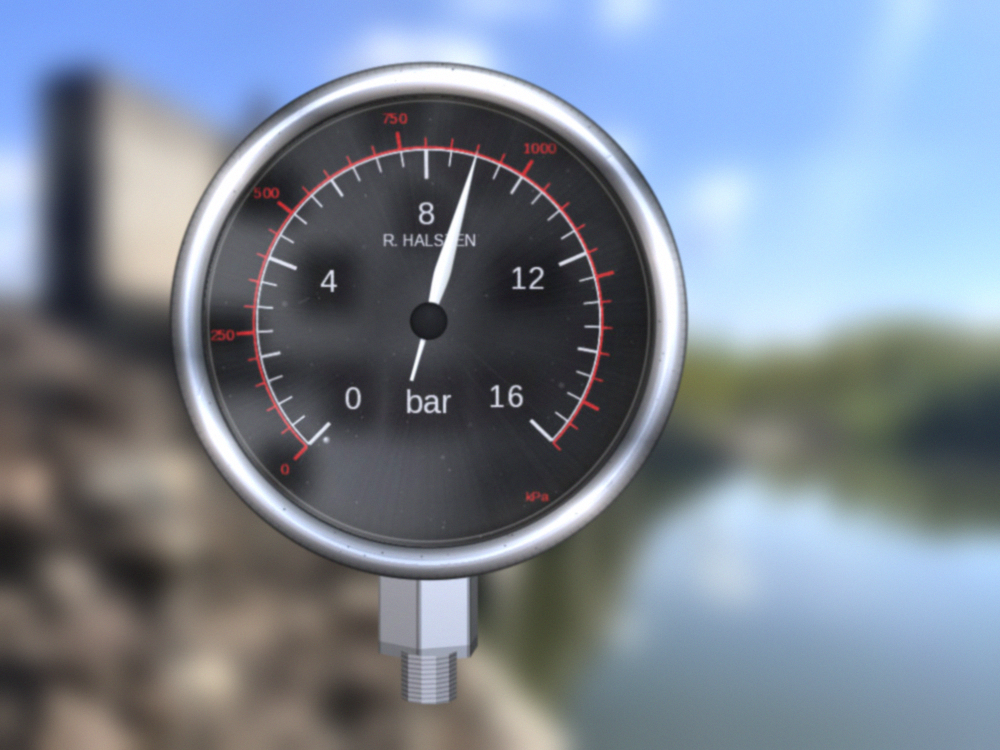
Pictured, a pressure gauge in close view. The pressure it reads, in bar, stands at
9 bar
